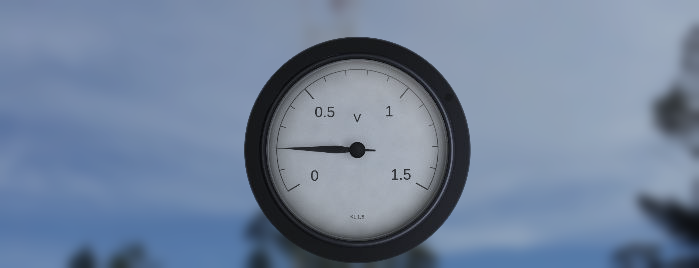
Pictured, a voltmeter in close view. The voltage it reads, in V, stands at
0.2 V
